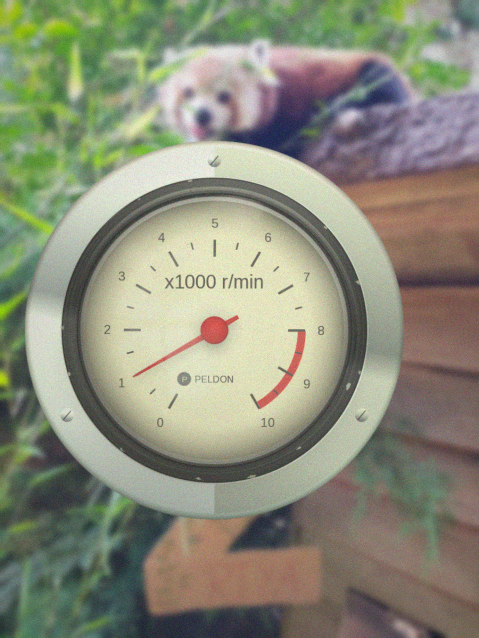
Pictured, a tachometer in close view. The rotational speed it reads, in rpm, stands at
1000 rpm
